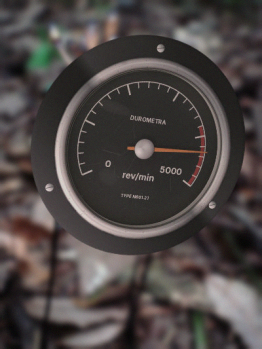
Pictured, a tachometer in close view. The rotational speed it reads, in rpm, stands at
4300 rpm
